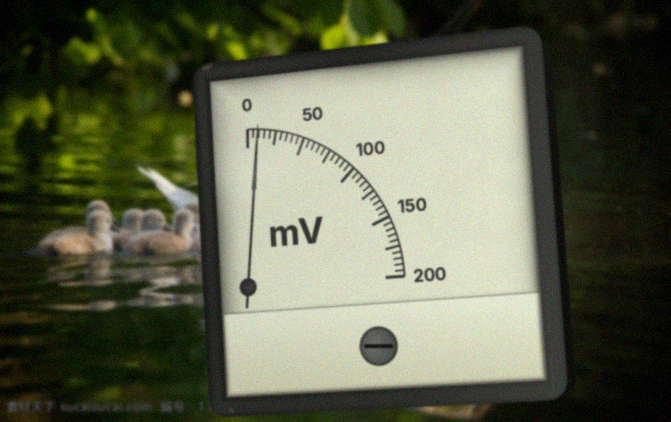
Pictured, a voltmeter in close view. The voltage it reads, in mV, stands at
10 mV
